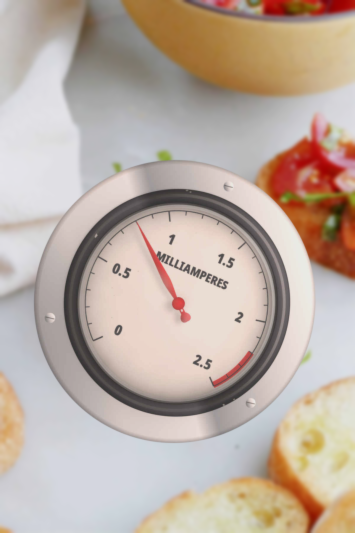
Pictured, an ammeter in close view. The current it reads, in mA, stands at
0.8 mA
